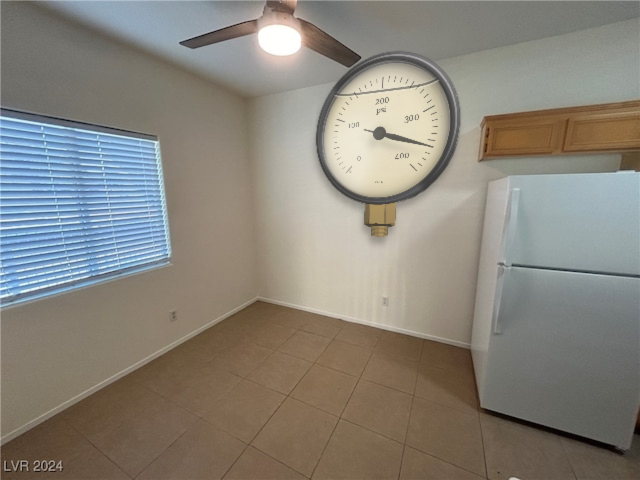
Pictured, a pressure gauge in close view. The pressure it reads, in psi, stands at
360 psi
